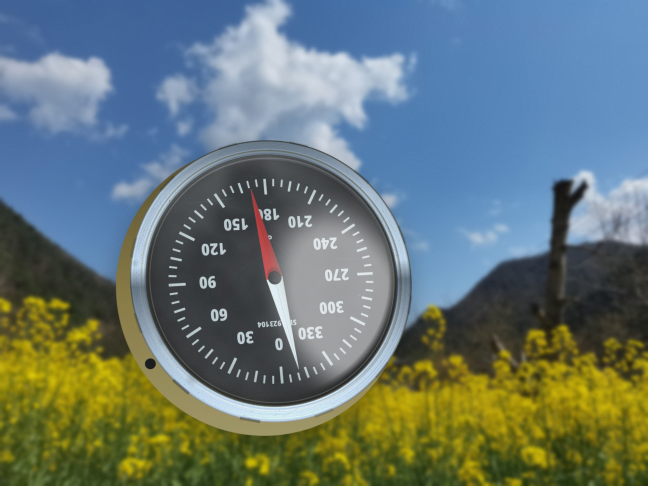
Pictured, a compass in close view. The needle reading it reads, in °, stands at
170 °
